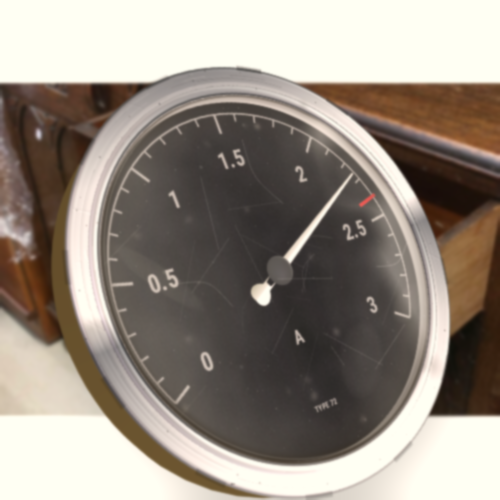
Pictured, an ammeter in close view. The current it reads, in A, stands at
2.25 A
